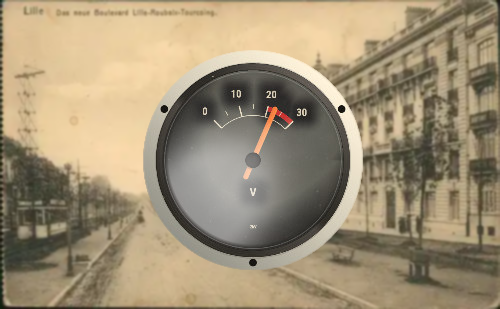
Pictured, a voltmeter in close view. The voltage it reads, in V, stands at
22.5 V
